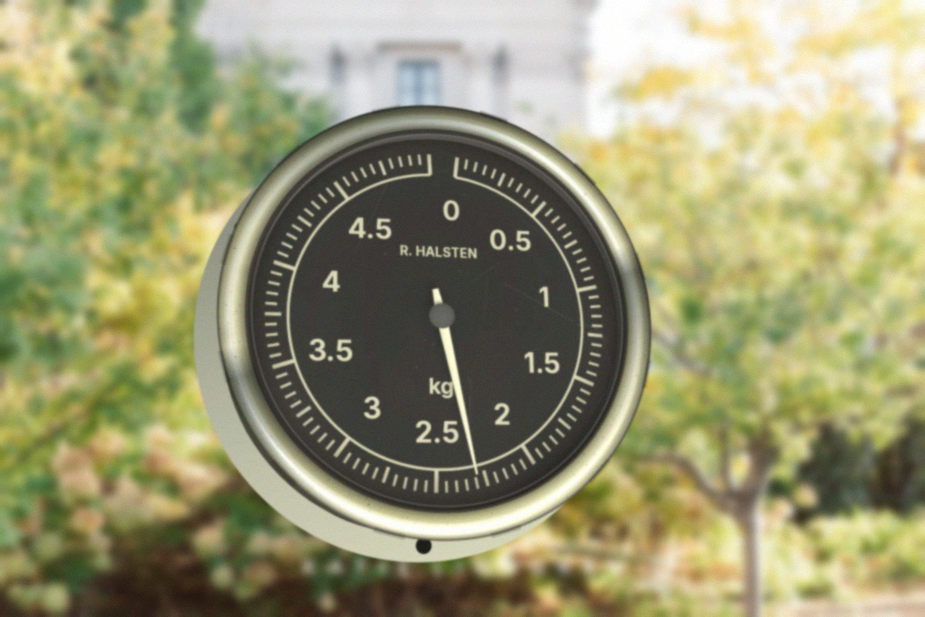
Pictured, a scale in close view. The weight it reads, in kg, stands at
2.3 kg
